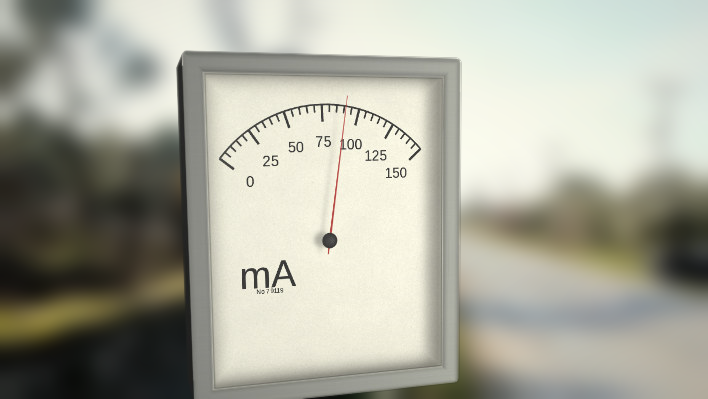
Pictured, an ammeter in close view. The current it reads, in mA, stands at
90 mA
